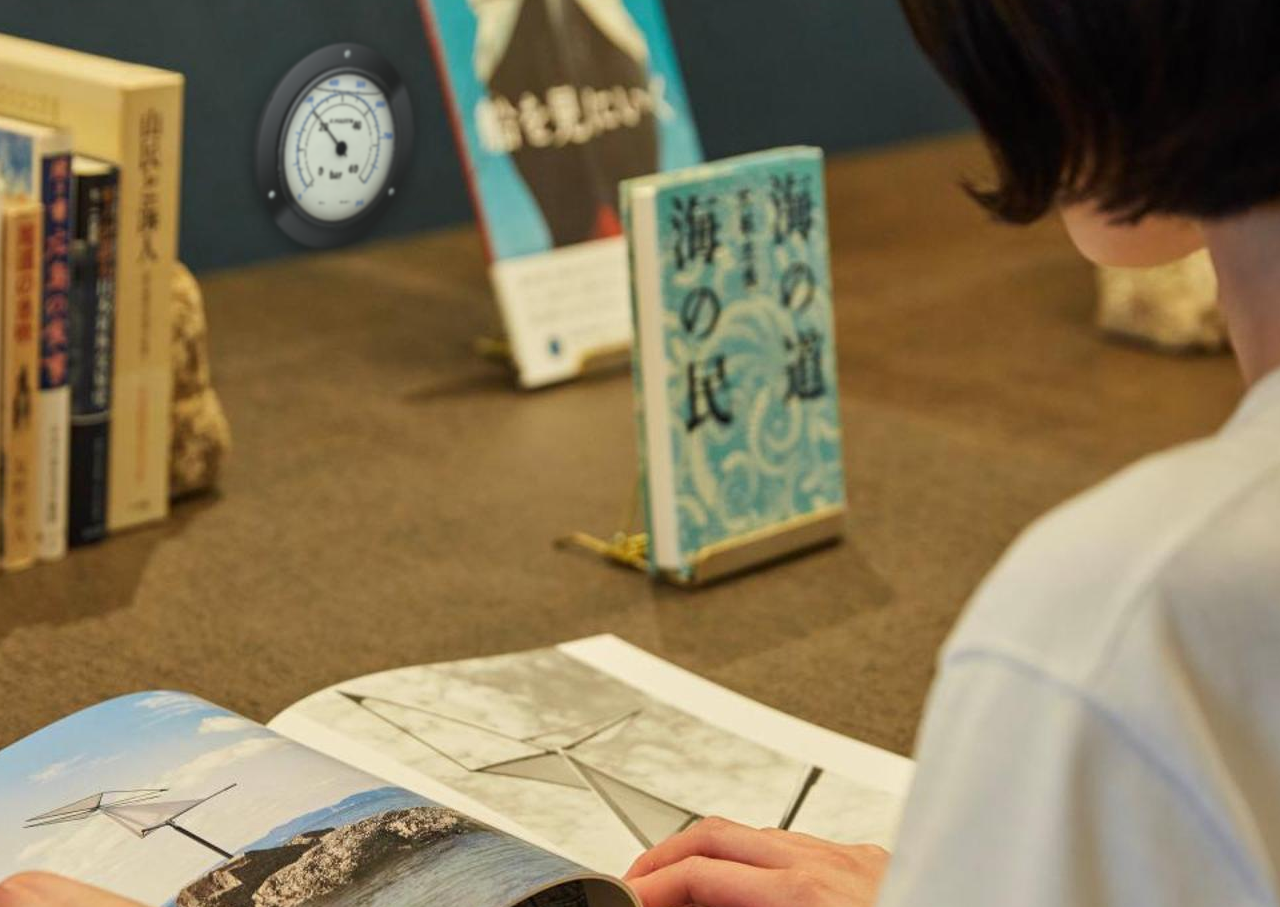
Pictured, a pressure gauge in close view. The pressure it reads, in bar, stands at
20 bar
